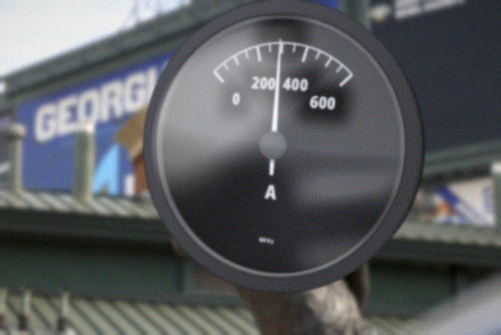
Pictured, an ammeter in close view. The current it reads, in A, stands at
300 A
